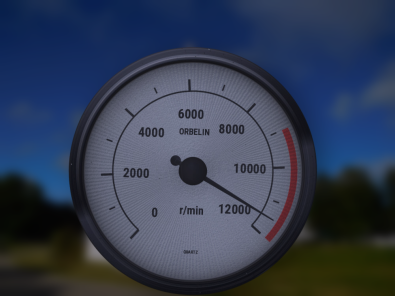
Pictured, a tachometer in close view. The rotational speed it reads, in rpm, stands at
11500 rpm
